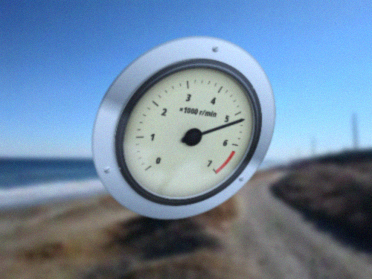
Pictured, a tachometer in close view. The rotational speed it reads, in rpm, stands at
5200 rpm
